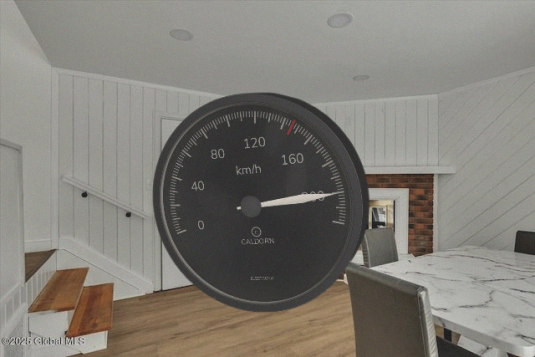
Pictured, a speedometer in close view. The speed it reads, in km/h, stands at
200 km/h
